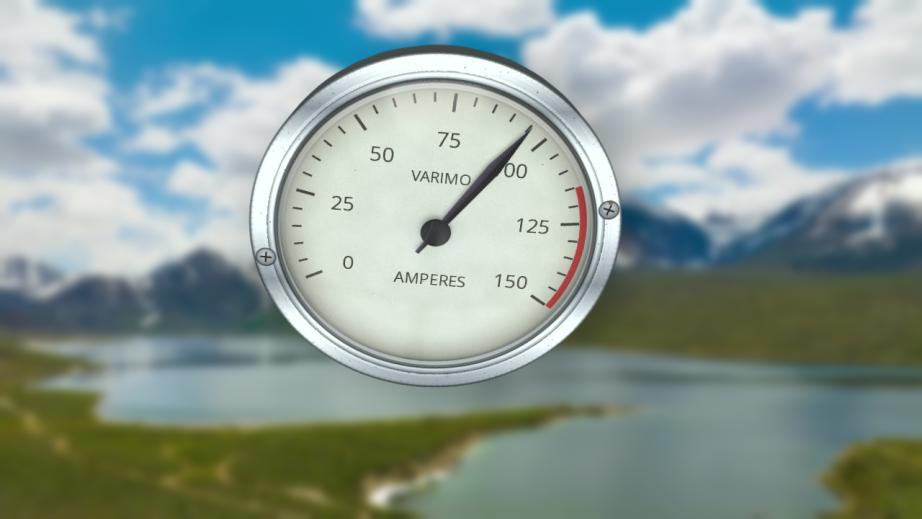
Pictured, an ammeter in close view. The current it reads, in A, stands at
95 A
